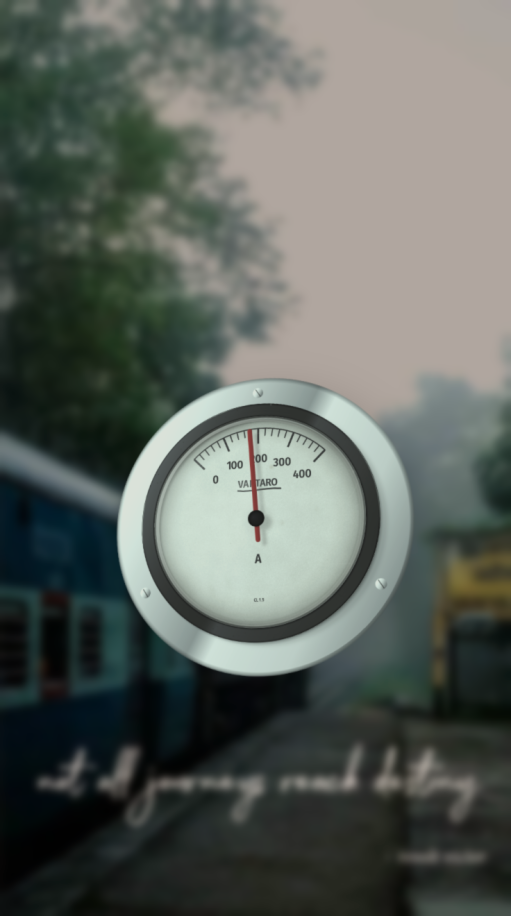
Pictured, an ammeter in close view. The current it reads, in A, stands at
180 A
